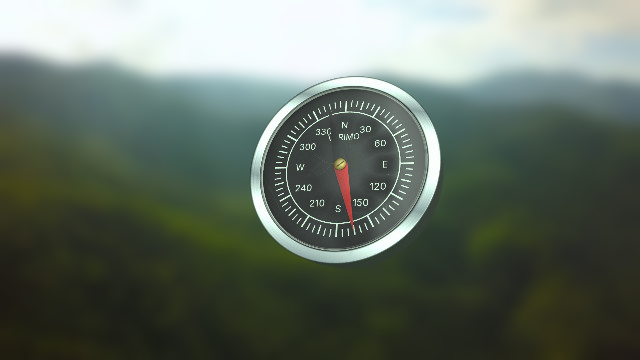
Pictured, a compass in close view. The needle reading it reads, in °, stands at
165 °
